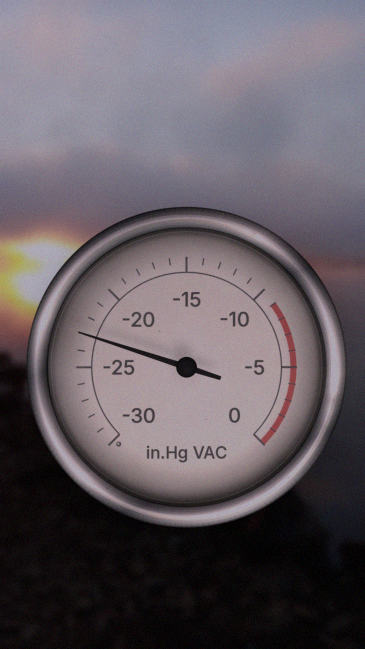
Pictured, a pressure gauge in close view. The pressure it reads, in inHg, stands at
-23 inHg
